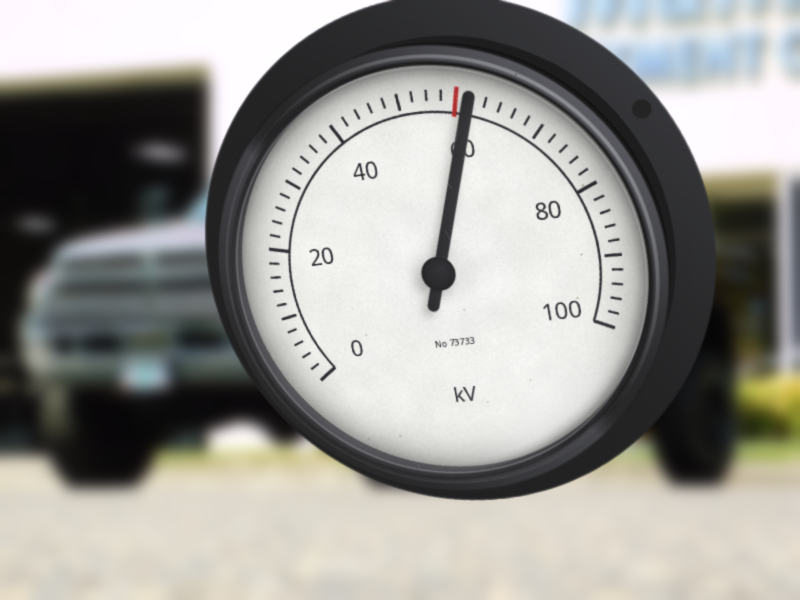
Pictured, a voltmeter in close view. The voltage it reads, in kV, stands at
60 kV
